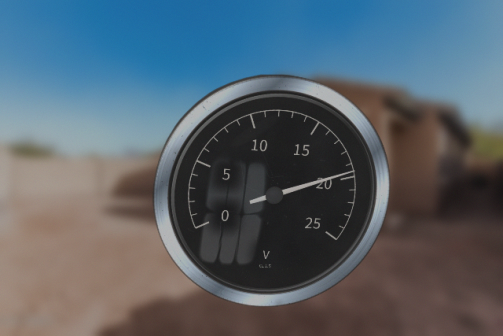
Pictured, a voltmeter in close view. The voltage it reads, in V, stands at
19.5 V
